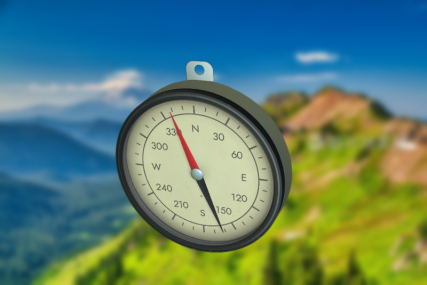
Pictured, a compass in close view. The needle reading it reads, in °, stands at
340 °
